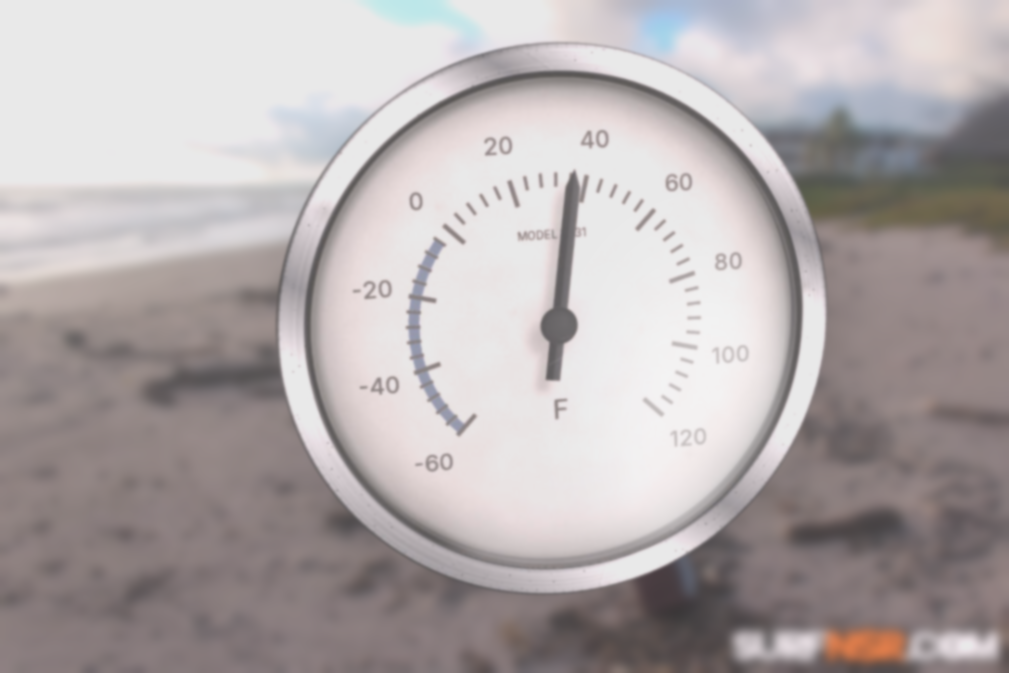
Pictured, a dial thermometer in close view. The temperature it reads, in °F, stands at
36 °F
